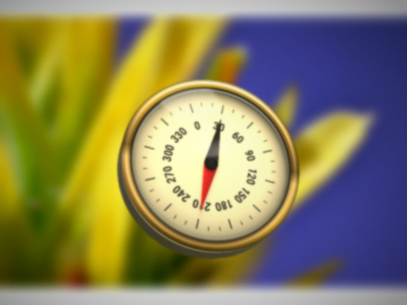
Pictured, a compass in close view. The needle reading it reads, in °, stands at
210 °
